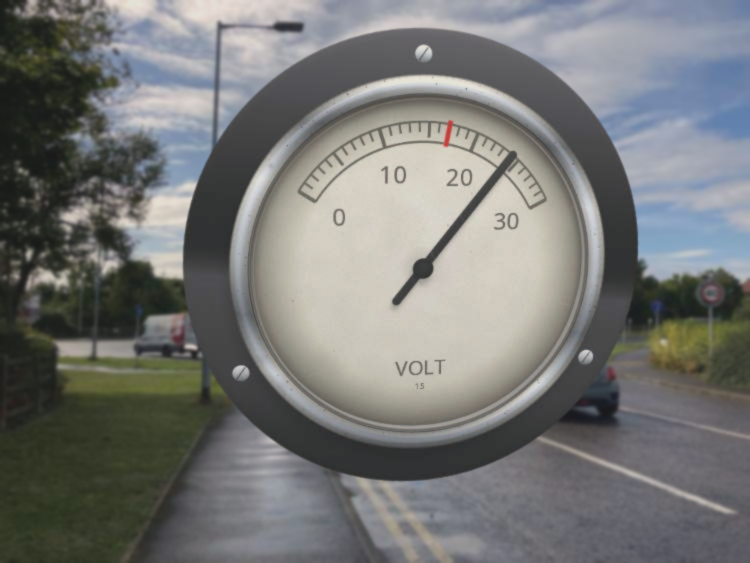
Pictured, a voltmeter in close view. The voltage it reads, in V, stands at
24 V
